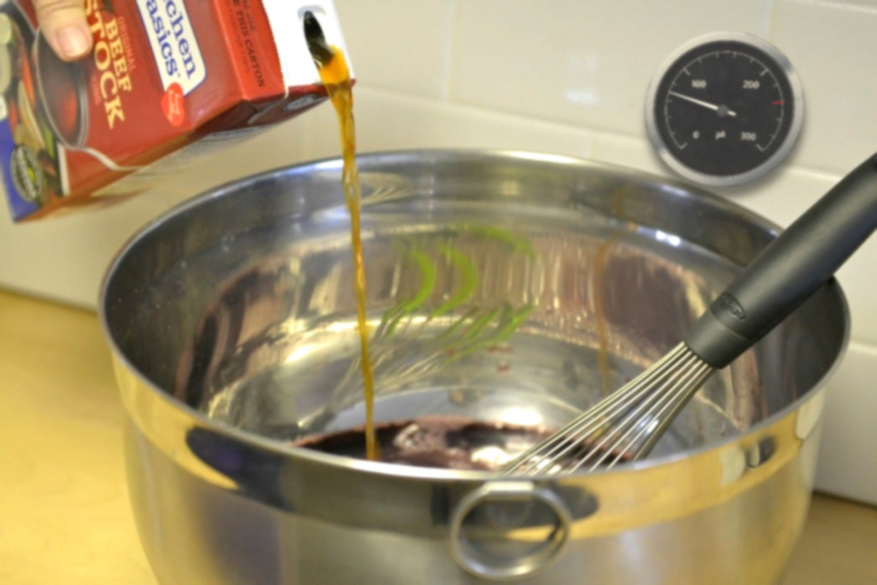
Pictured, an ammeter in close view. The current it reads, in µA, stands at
70 µA
